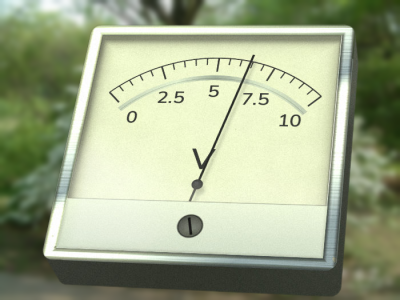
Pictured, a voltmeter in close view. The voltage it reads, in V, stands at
6.5 V
